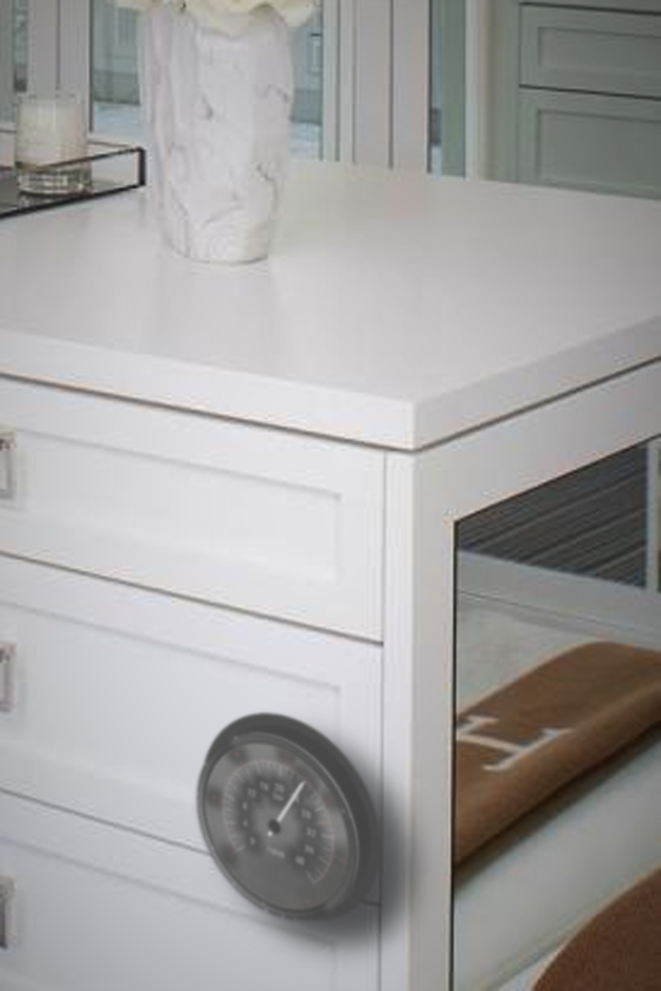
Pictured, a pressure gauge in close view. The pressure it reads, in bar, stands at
24 bar
